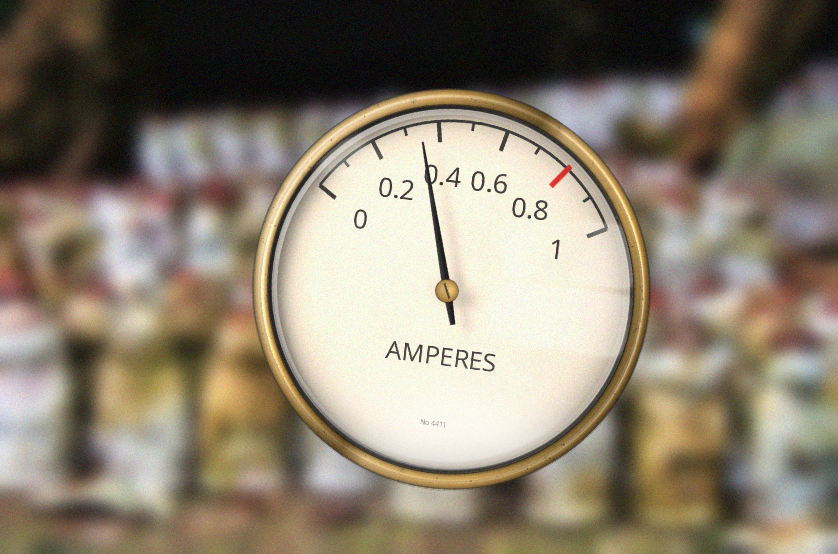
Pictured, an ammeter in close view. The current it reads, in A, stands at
0.35 A
